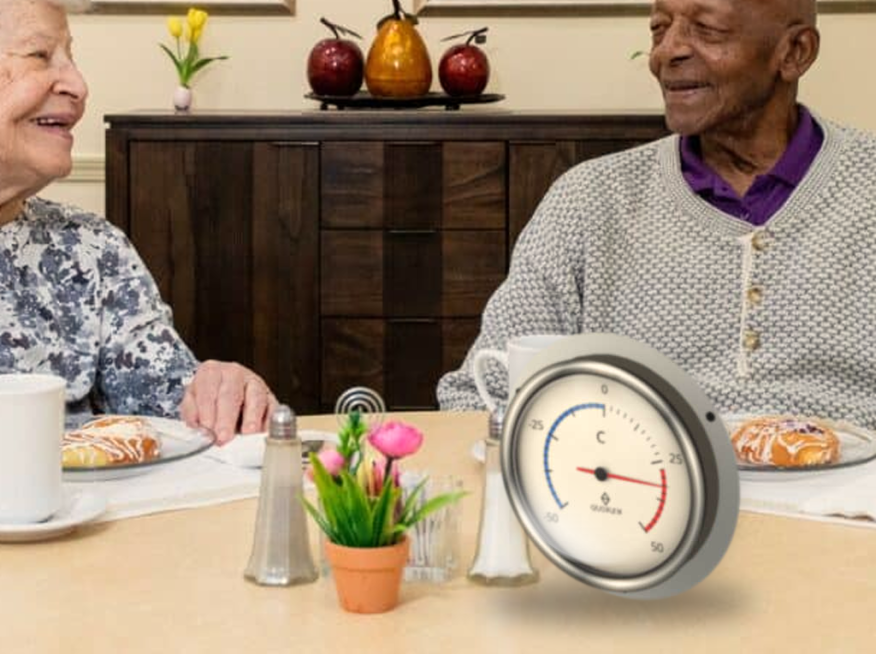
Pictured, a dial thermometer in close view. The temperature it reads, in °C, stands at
32.5 °C
